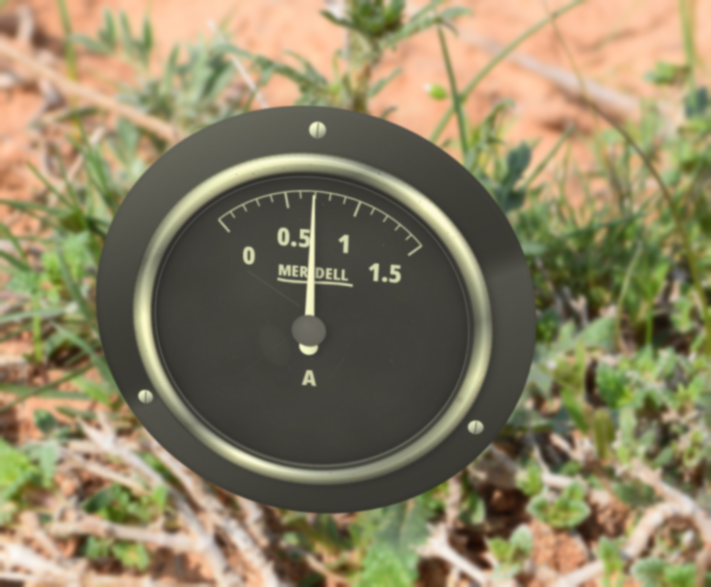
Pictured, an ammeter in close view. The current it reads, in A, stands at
0.7 A
